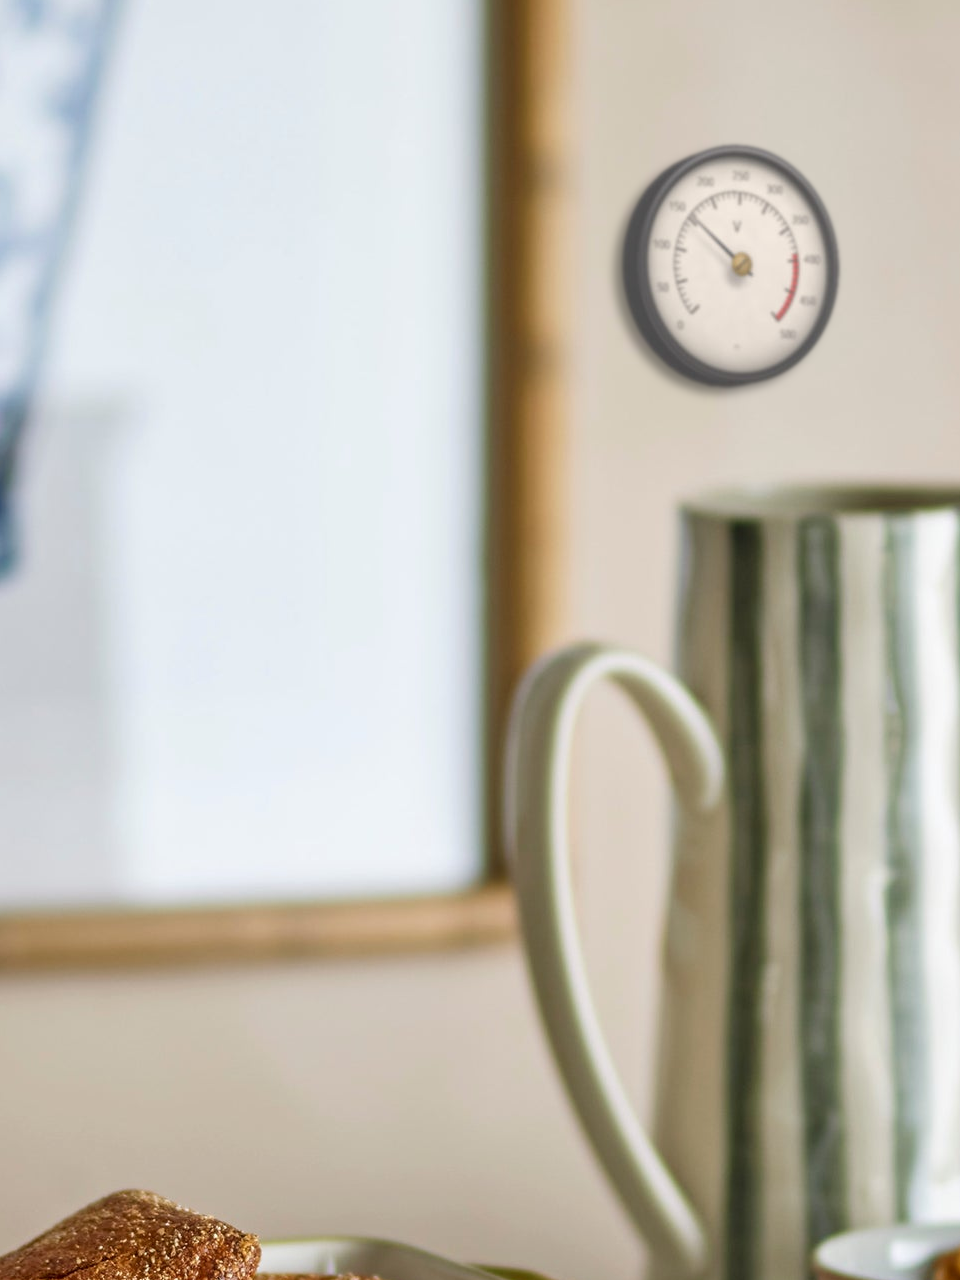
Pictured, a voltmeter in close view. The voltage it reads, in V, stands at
150 V
